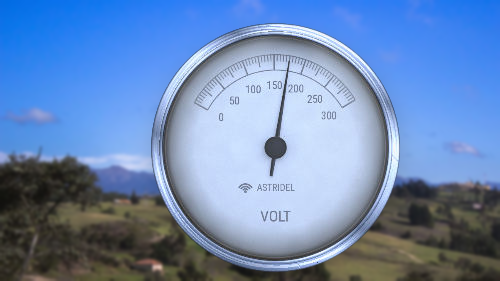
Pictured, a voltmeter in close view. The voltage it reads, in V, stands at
175 V
